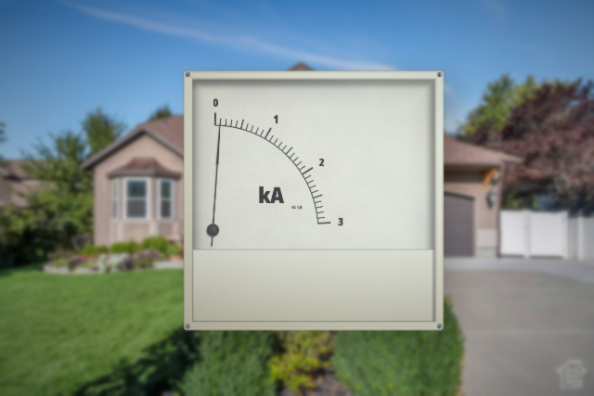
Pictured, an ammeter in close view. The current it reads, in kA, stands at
0.1 kA
